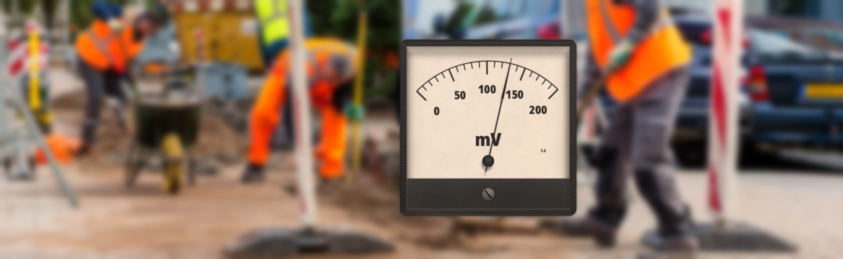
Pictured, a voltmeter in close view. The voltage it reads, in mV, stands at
130 mV
